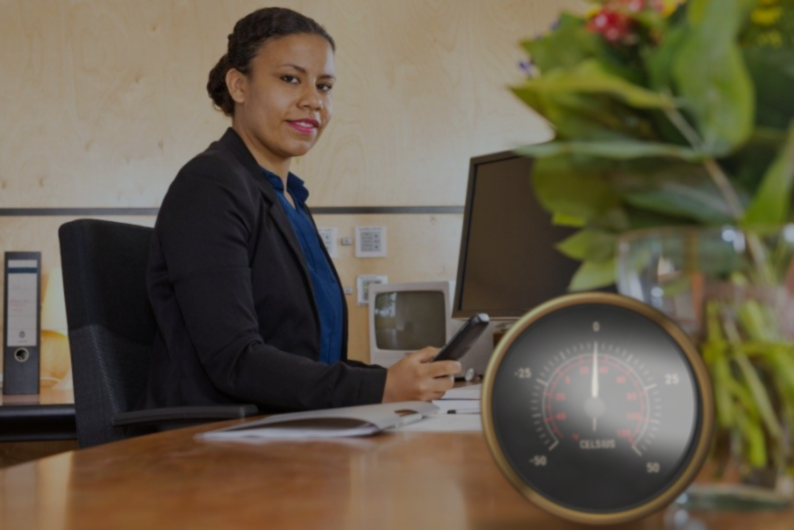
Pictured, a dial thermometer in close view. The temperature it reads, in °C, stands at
0 °C
